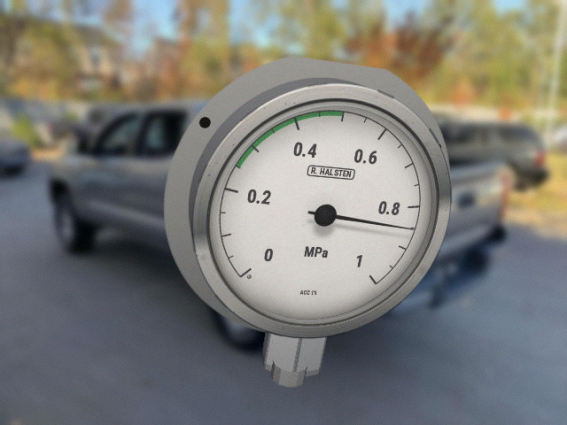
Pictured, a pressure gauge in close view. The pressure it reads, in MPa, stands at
0.85 MPa
